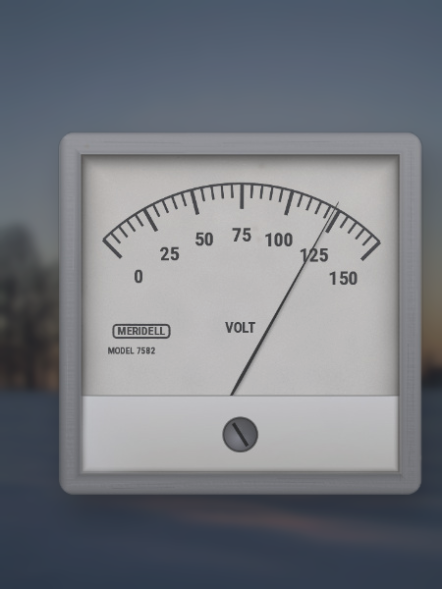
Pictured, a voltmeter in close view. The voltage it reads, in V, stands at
122.5 V
